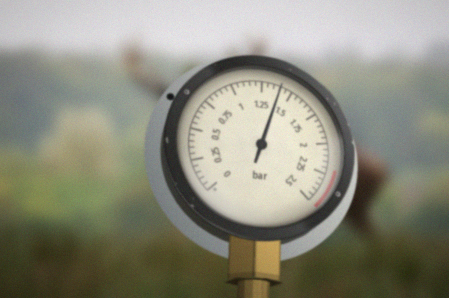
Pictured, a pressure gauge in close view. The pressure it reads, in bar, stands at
1.4 bar
